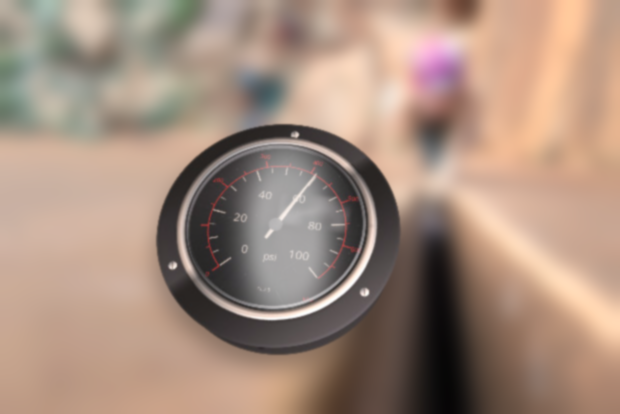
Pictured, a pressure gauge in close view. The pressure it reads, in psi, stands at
60 psi
